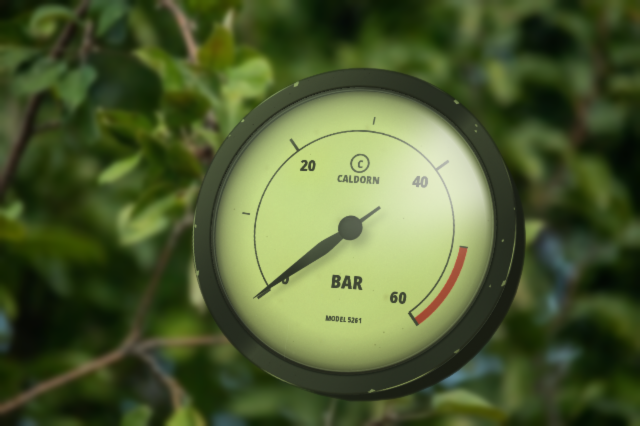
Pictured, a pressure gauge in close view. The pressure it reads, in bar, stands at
0 bar
